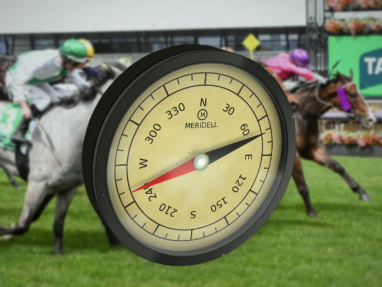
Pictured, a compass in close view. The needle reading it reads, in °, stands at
250 °
